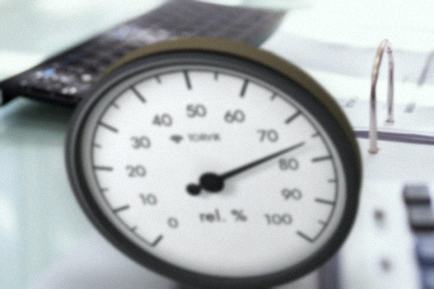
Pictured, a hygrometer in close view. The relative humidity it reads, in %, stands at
75 %
